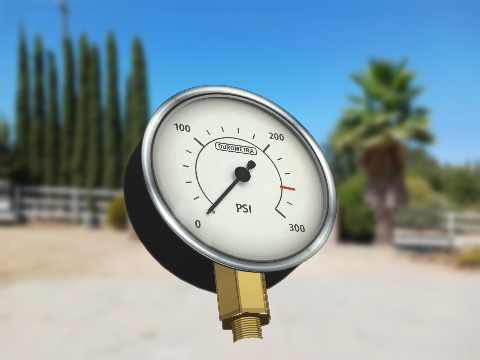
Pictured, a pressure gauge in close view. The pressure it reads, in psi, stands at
0 psi
